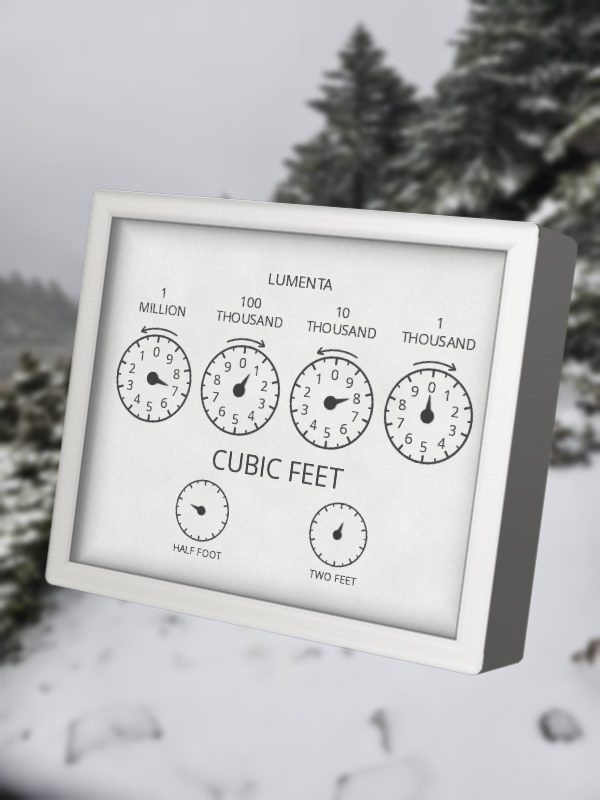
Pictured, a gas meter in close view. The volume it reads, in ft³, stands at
708000 ft³
